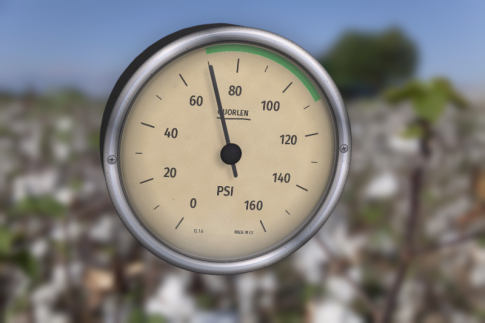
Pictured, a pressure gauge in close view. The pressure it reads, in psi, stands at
70 psi
